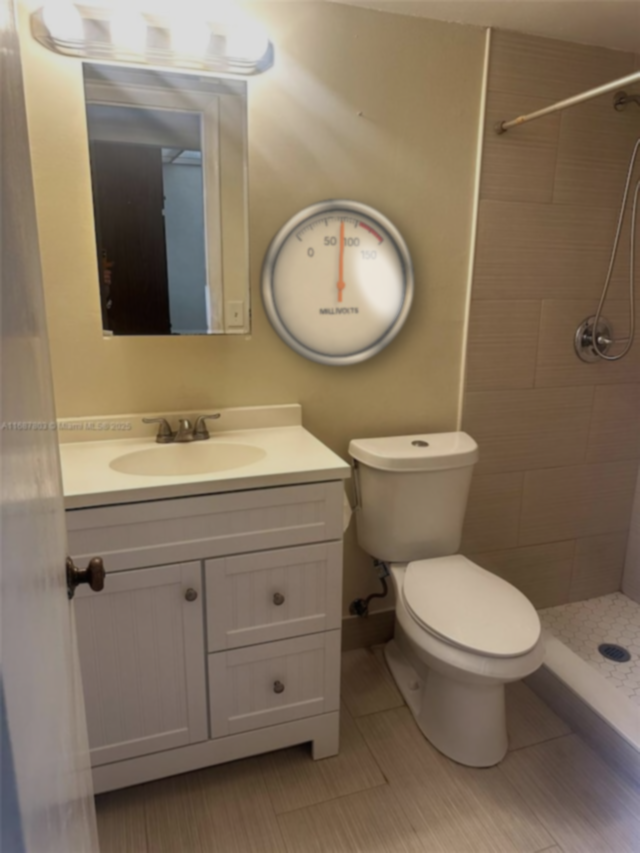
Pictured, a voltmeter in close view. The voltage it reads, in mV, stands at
75 mV
